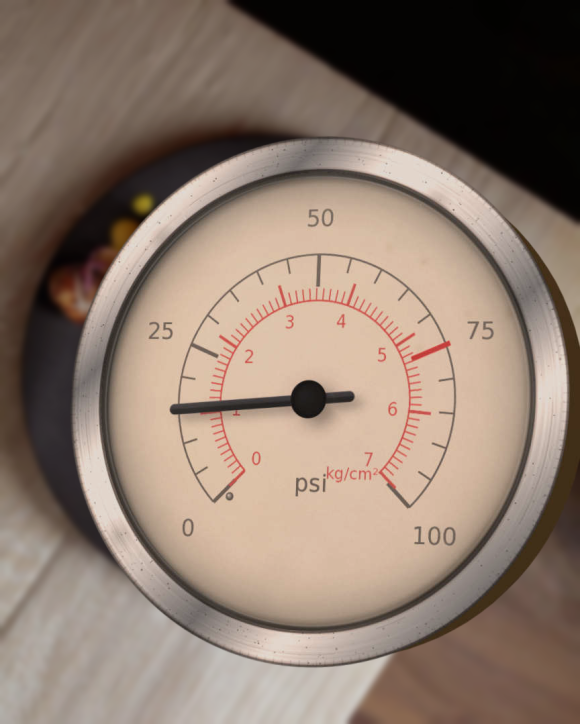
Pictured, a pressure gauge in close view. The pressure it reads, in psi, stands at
15 psi
